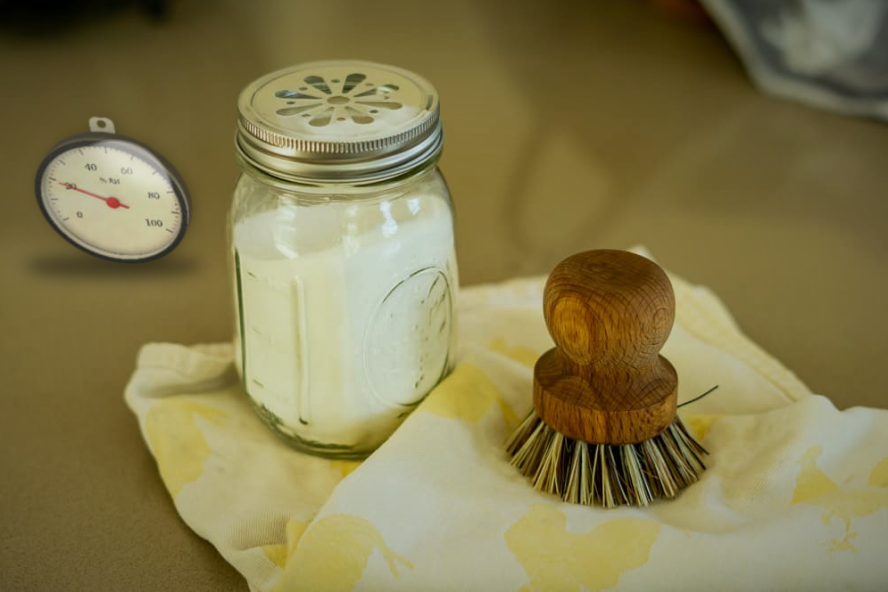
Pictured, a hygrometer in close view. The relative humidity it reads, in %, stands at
20 %
